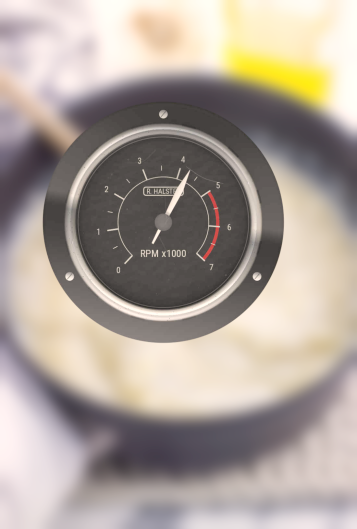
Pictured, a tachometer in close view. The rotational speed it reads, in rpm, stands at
4250 rpm
